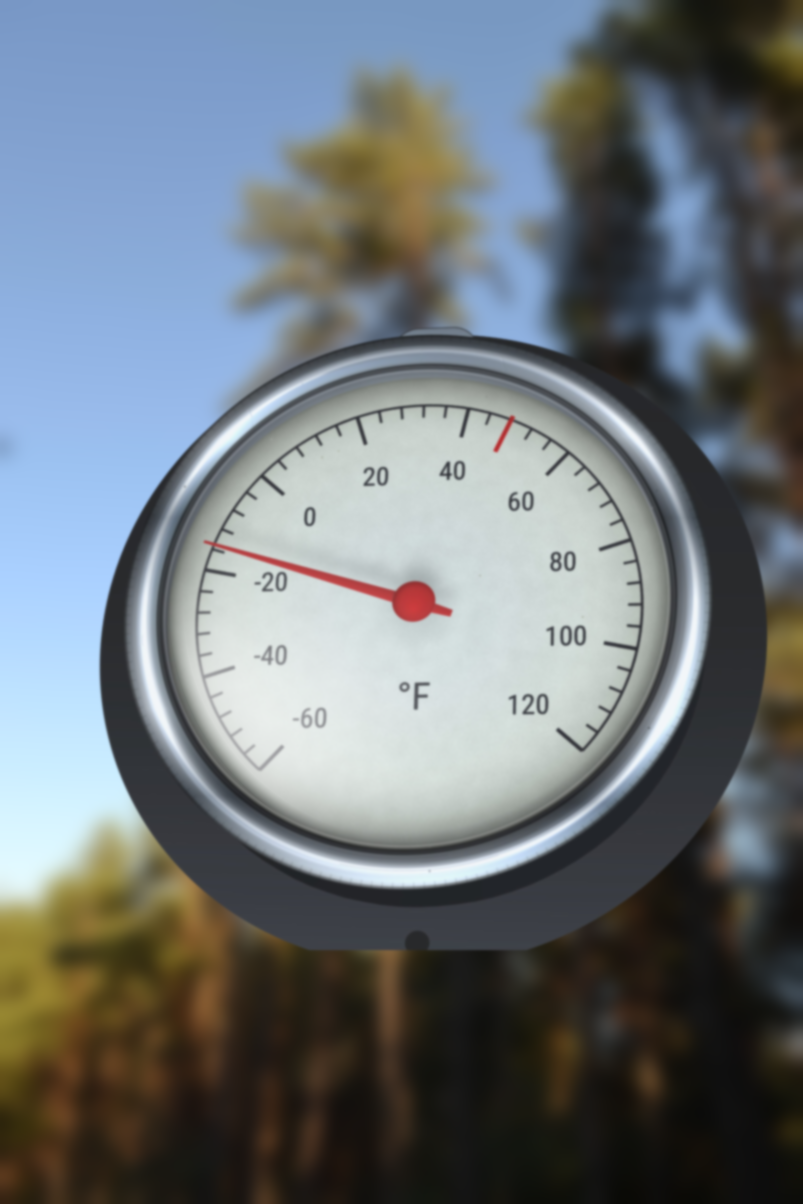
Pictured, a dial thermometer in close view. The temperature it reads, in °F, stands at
-16 °F
